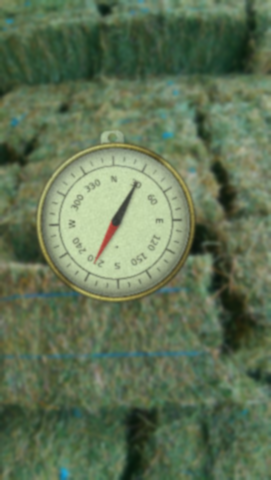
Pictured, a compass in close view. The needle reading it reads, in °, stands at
210 °
